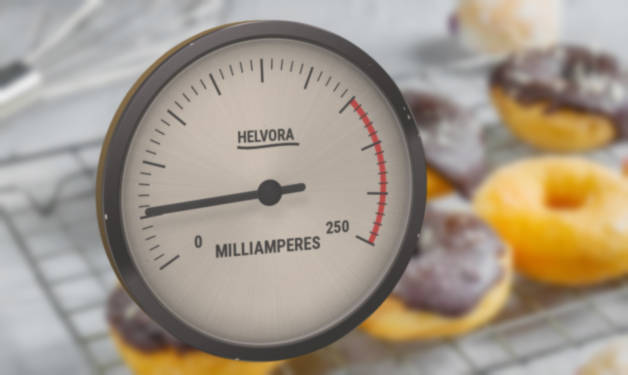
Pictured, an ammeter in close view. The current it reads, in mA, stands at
27.5 mA
